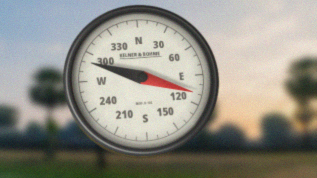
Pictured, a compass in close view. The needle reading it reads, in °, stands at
110 °
